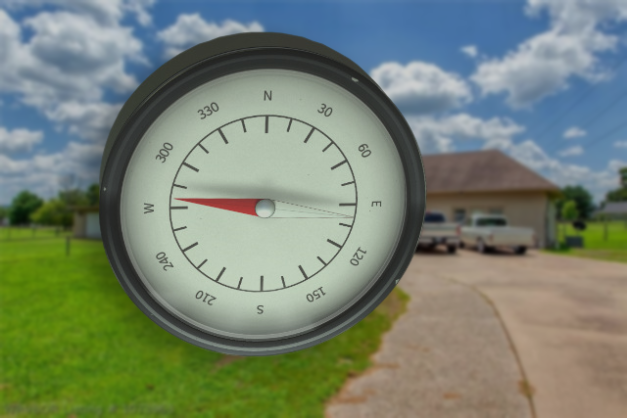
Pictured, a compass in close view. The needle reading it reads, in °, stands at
277.5 °
